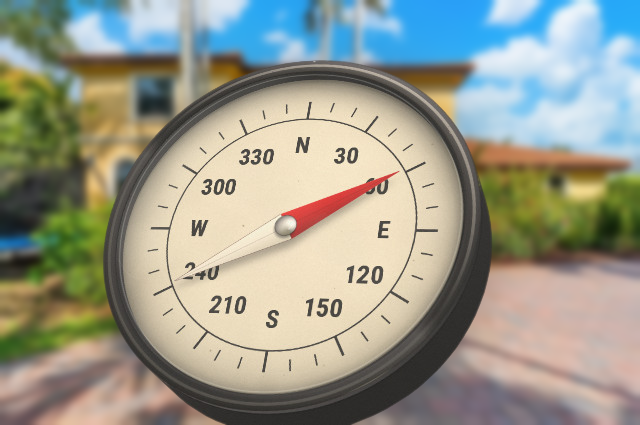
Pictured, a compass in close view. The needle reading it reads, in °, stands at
60 °
